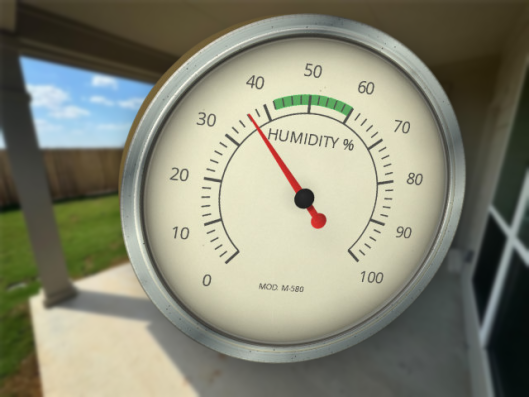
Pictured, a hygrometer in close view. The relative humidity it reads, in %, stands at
36 %
